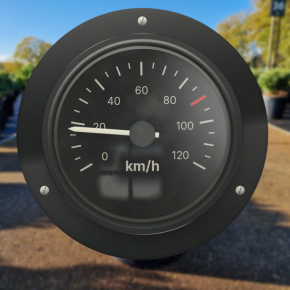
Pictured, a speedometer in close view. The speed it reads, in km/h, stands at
17.5 km/h
